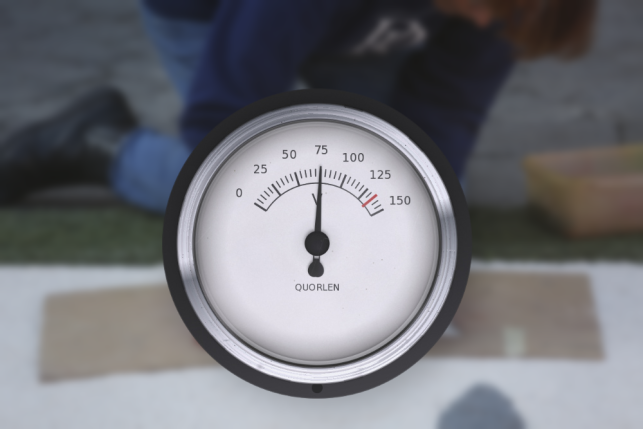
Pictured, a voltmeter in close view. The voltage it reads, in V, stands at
75 V
